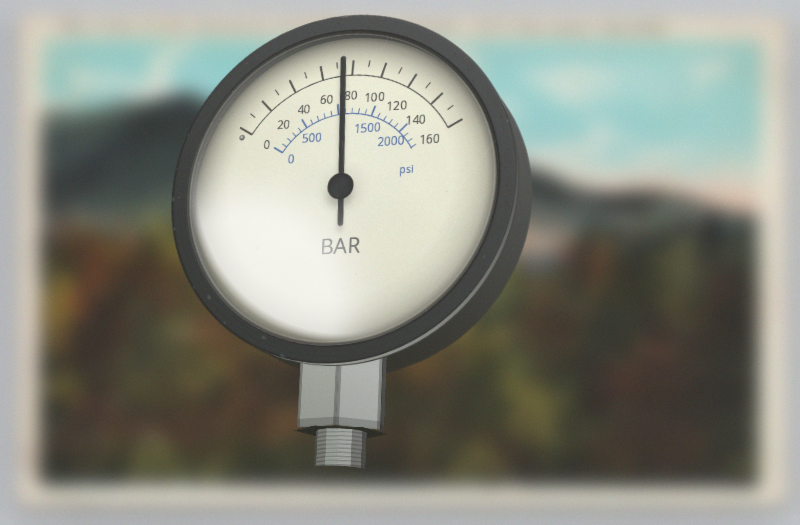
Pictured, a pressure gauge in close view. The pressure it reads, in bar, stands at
75 bar
